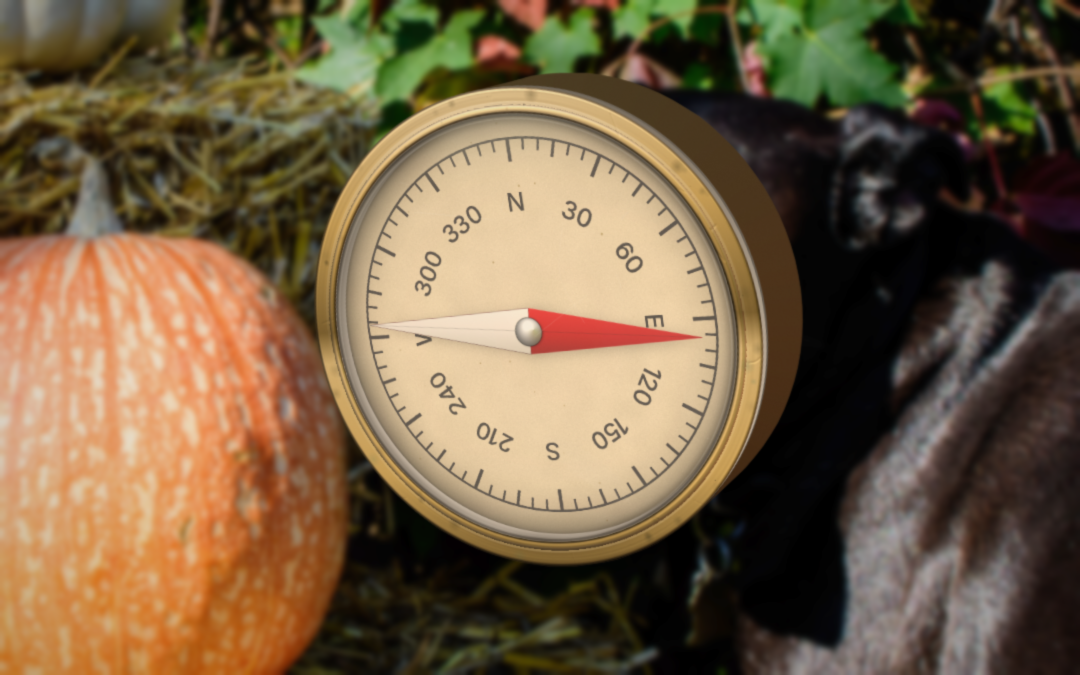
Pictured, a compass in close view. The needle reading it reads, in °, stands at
95 °
